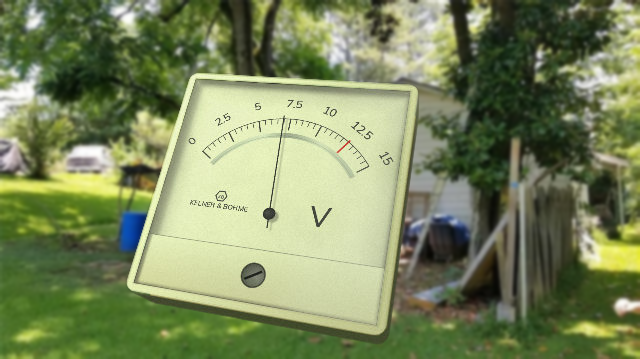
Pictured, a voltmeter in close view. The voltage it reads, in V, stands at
7 V
